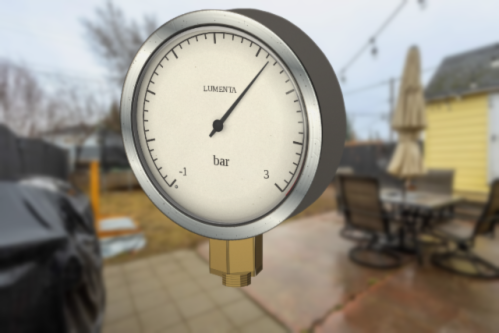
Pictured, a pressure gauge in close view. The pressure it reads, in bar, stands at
1.65 bar
